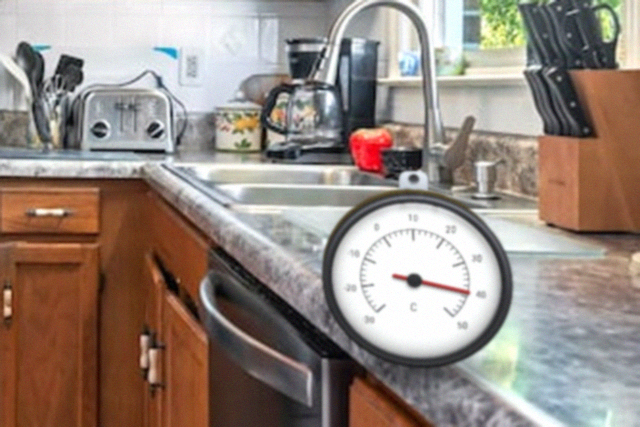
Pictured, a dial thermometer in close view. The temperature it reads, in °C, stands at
40 °C
